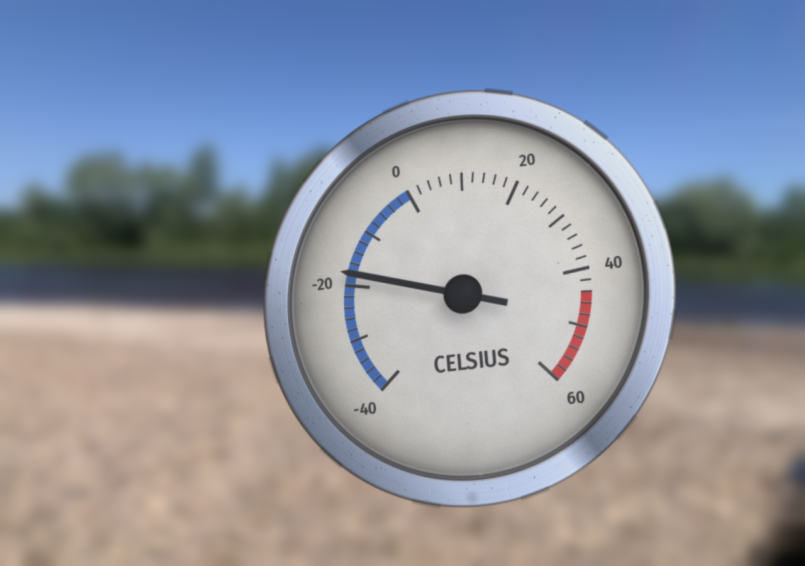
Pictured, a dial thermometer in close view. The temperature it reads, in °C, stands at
-18 °C
